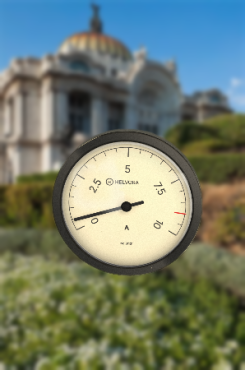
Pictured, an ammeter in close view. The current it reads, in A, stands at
0.5 A
